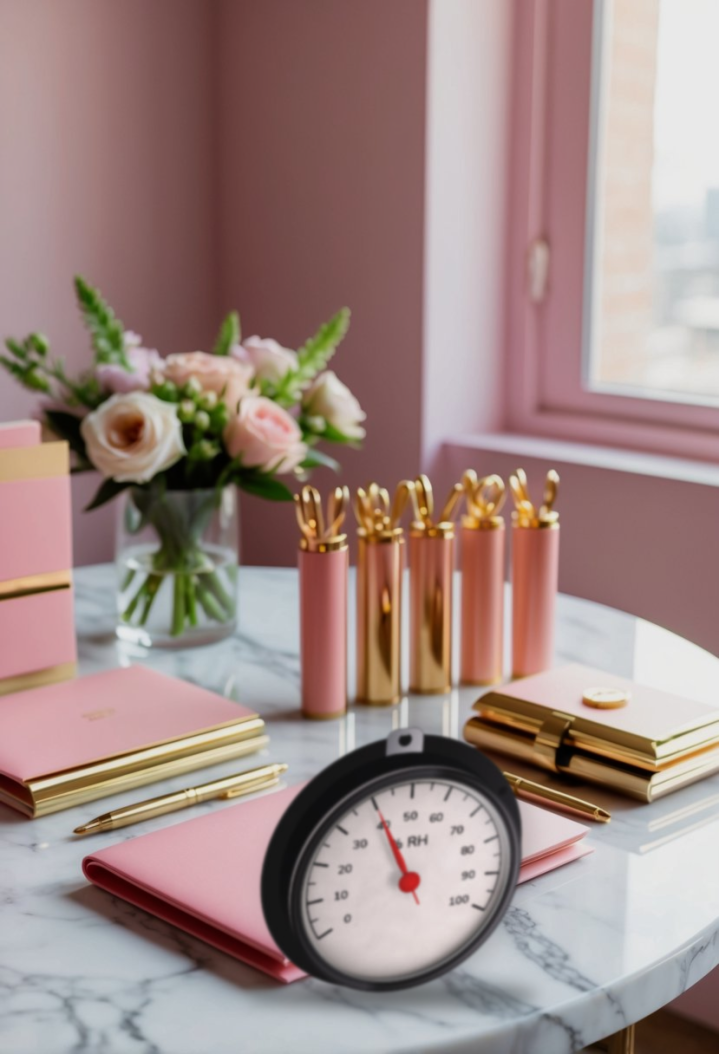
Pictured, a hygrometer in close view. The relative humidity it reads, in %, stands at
40 %
